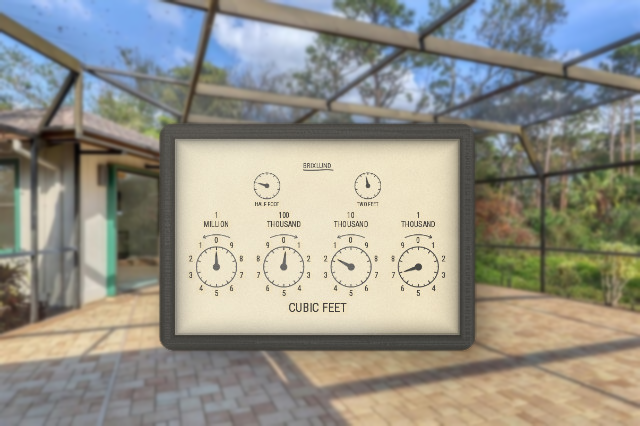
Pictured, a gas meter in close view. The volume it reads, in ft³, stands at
1700 ft³
